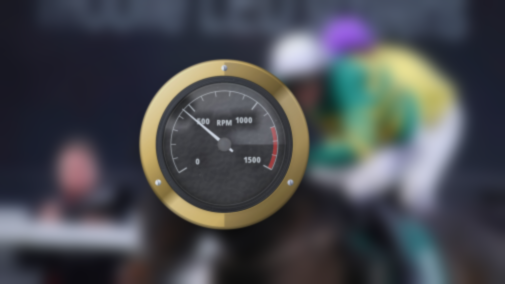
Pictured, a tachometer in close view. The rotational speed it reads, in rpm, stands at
450 rpm
